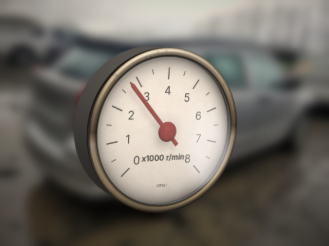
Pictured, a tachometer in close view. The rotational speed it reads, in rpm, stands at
2750 rpm
